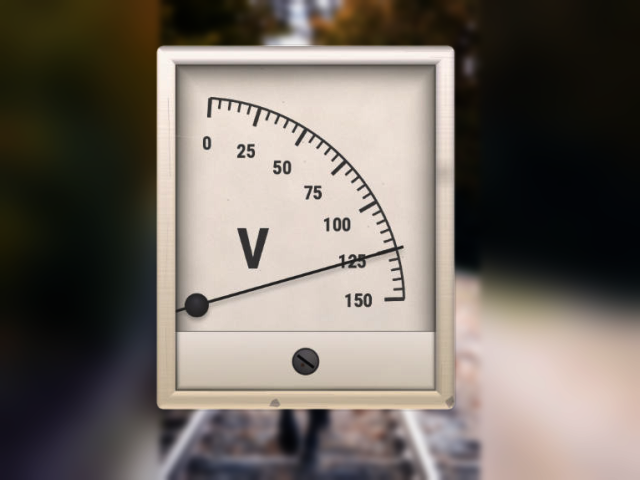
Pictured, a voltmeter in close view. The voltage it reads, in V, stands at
125 V
